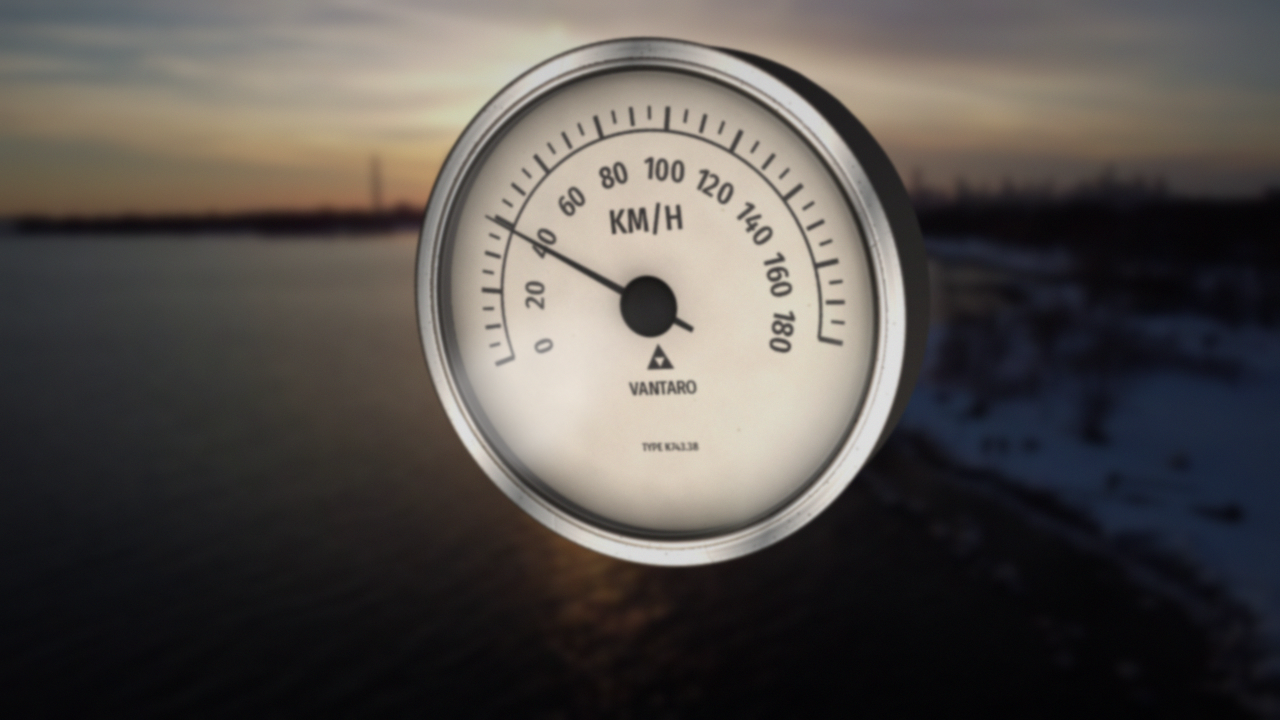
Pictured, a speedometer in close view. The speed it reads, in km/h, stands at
40 km/h
